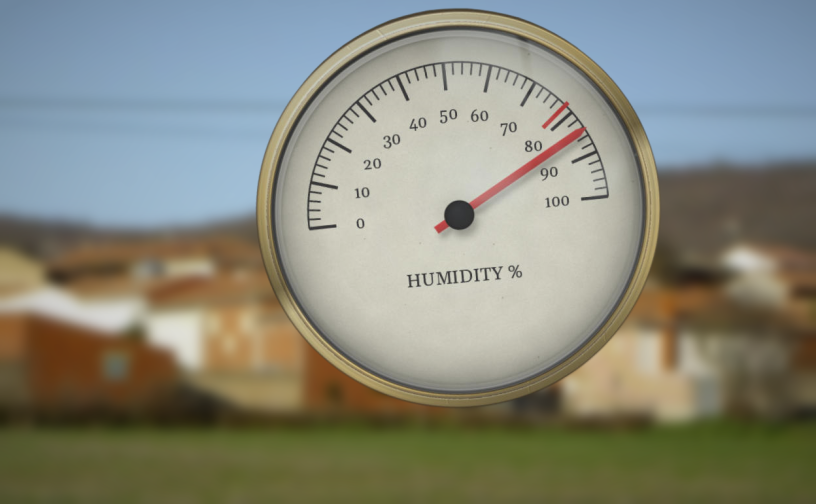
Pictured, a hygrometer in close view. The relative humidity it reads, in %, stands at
84 %
